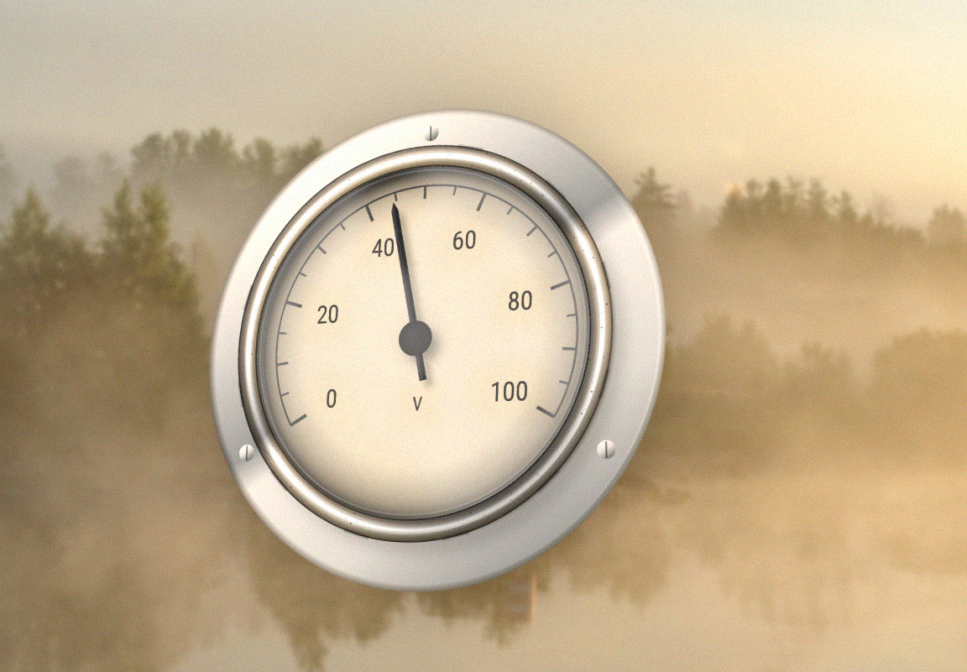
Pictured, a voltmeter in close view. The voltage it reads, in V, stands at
45 V
